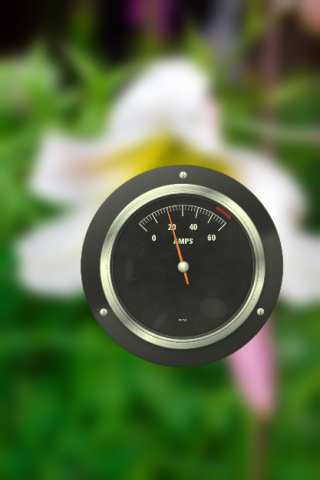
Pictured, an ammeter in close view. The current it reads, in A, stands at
20 A
